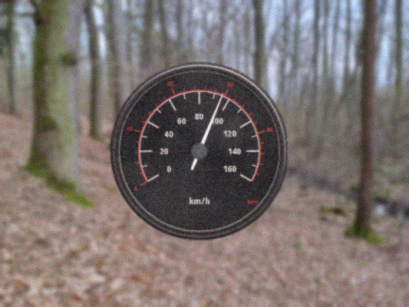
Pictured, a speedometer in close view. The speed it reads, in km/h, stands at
95 km/h
